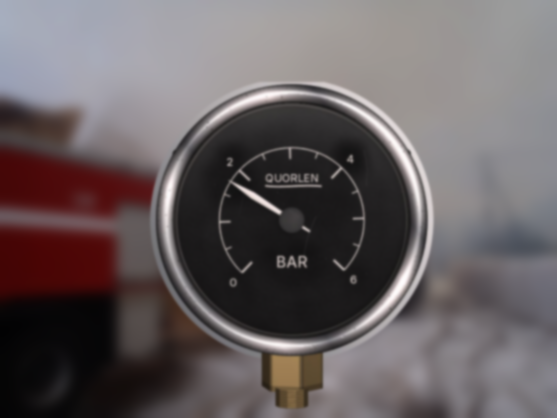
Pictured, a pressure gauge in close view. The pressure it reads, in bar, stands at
1.75 bar
